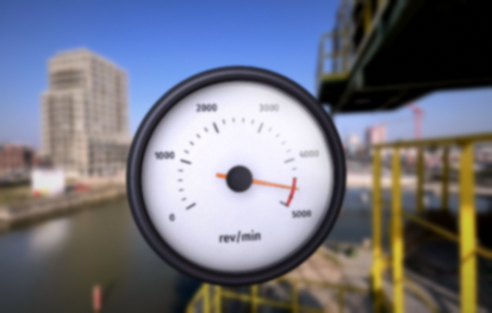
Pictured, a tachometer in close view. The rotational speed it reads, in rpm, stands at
4600 rpm
